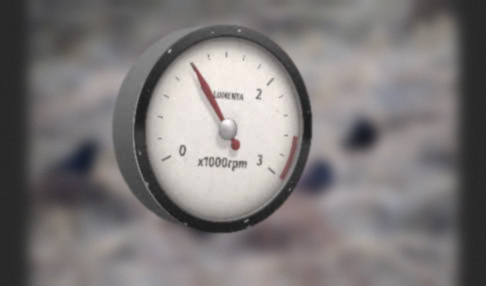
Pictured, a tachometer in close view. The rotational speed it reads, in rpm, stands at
1000 rpm
